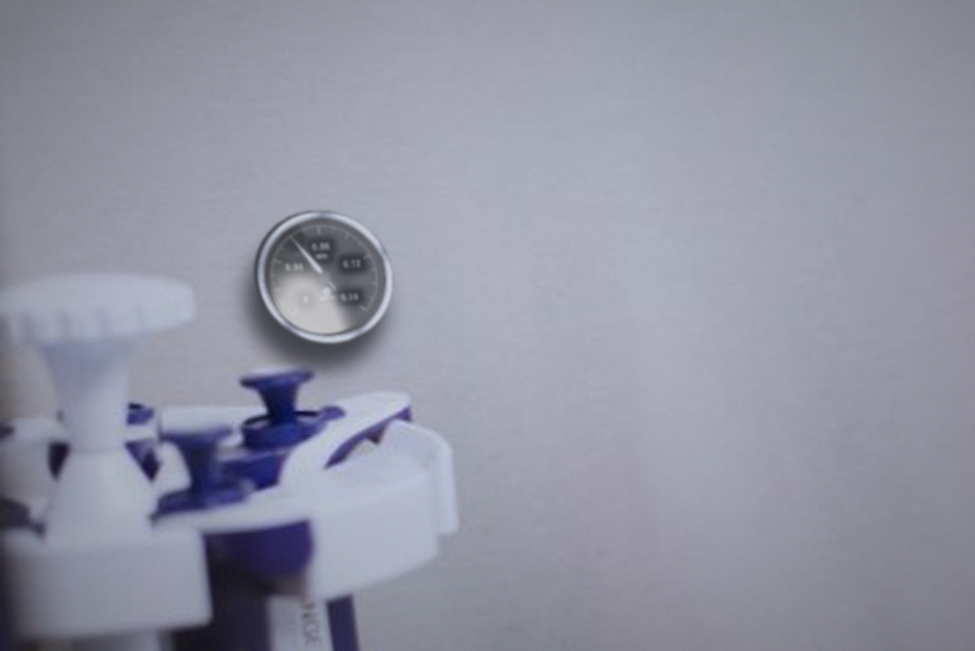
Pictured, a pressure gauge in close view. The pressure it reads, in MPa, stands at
0.06 MPa
